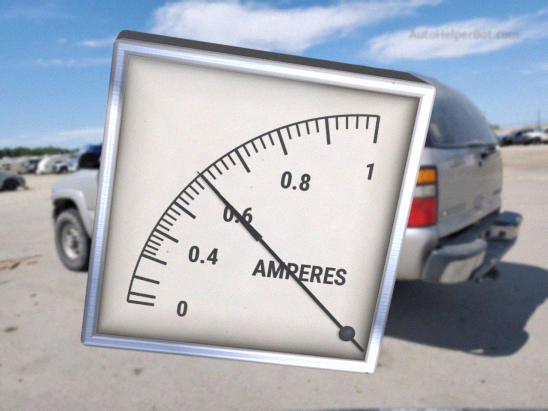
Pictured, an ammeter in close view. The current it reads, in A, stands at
0.6 A
